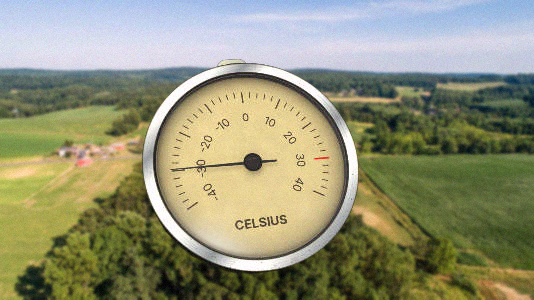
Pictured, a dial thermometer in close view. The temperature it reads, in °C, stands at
-30 °C
